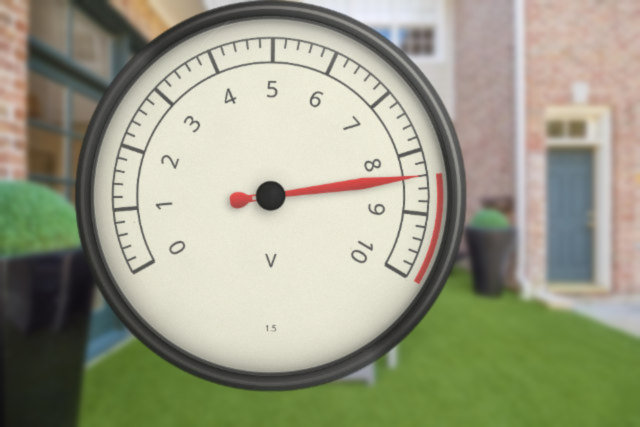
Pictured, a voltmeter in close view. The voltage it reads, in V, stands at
8.4 V
